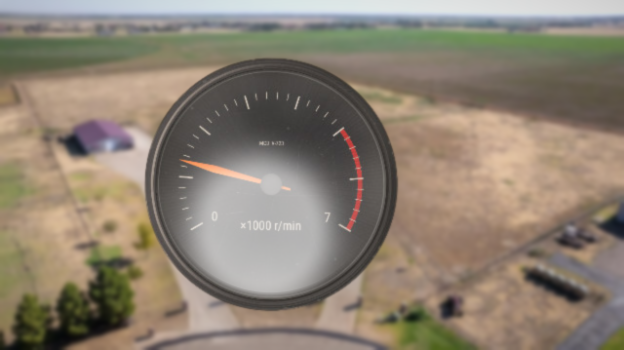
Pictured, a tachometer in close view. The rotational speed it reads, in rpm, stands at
1300 rpm
